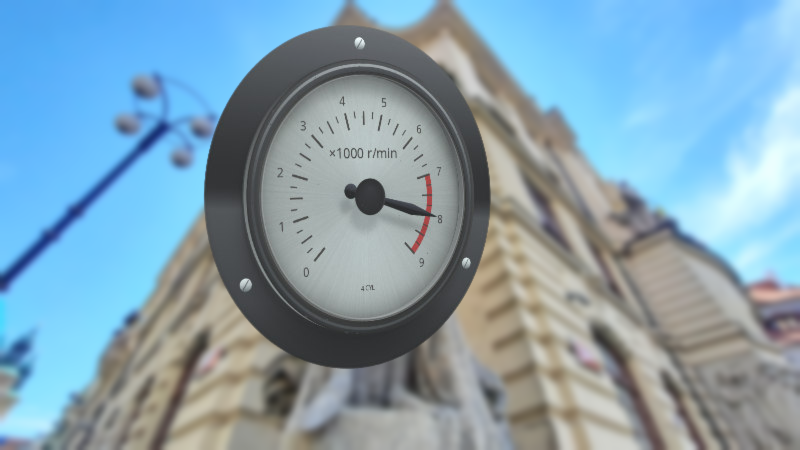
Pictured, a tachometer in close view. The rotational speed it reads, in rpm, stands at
8000 rpm
